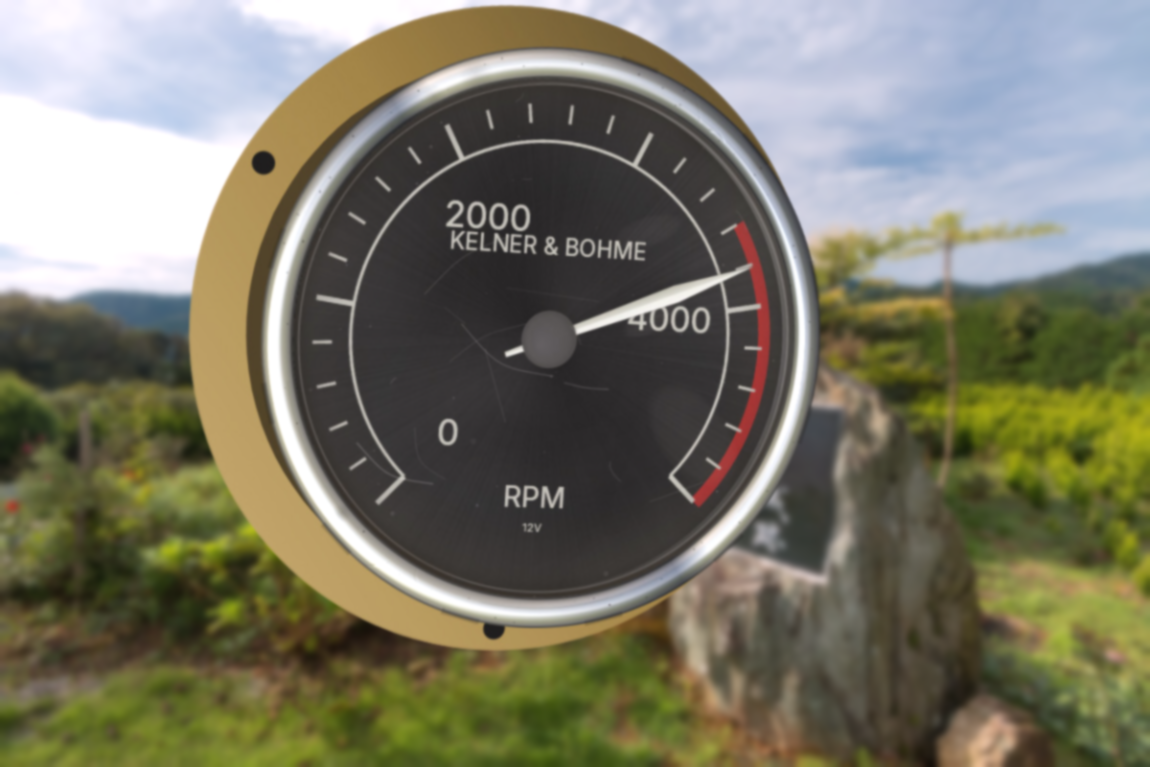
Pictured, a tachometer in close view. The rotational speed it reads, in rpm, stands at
3800 rpm
